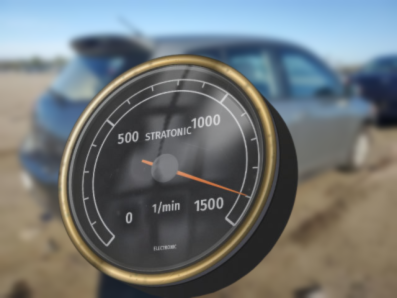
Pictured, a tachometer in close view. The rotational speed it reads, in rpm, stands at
1400 rpm
